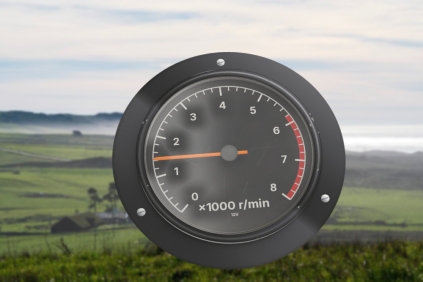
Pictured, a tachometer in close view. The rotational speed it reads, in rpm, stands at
1400 rpm
